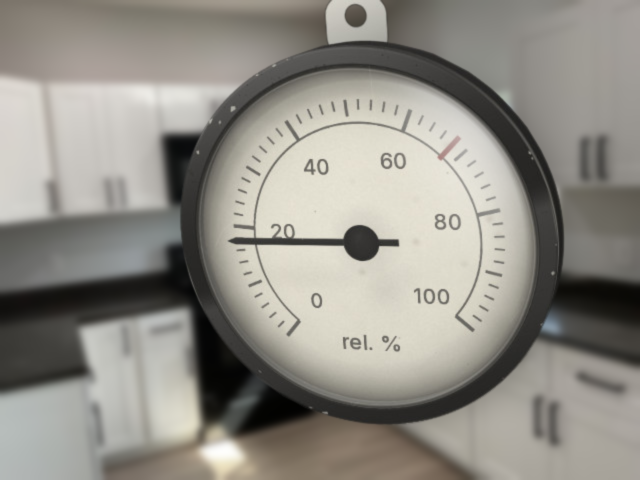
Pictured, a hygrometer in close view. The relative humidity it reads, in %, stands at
18 %
